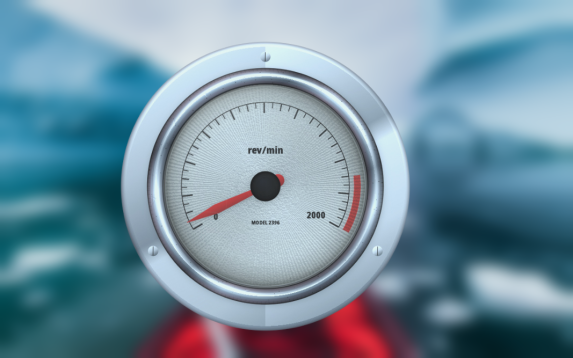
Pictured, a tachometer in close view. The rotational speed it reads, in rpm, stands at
50 rpm
